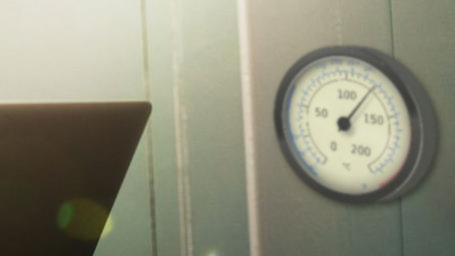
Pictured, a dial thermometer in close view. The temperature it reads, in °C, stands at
125 °C
